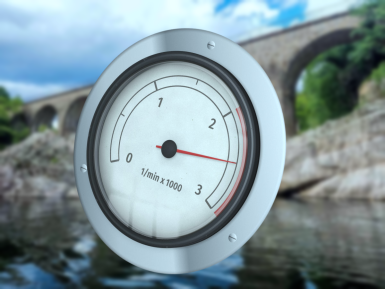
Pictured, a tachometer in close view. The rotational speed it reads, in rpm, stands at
2500 rpm
